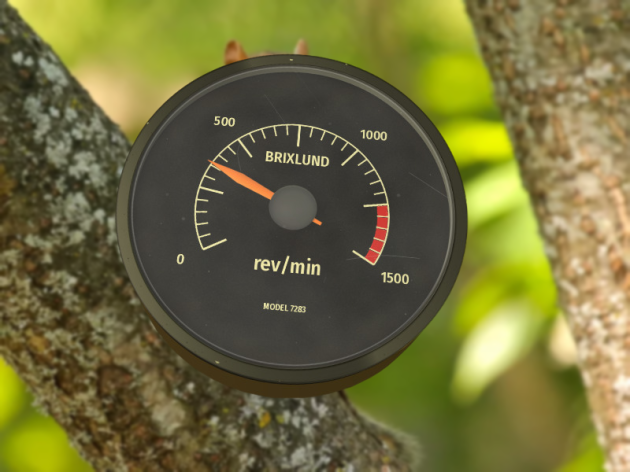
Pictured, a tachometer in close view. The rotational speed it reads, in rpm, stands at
350 rpm
